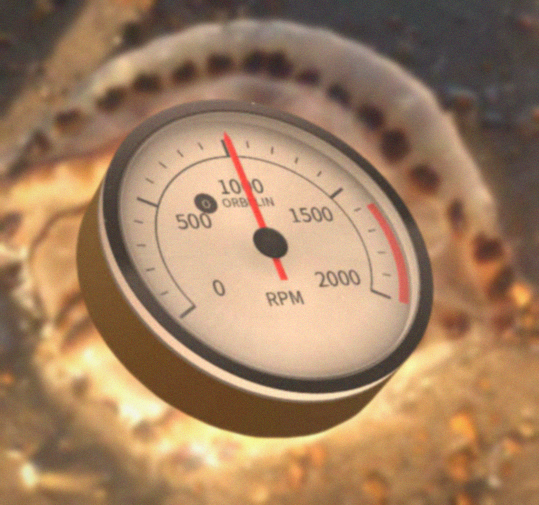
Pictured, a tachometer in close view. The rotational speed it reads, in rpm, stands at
1000 rpm
